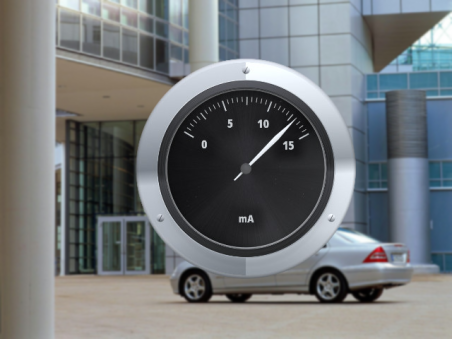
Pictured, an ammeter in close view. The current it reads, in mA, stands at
13 mA
